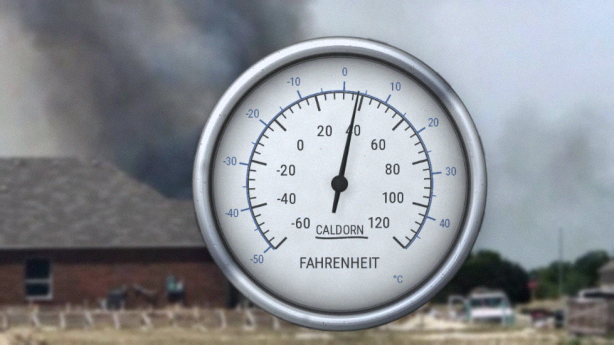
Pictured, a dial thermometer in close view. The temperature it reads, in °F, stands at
38 °F
